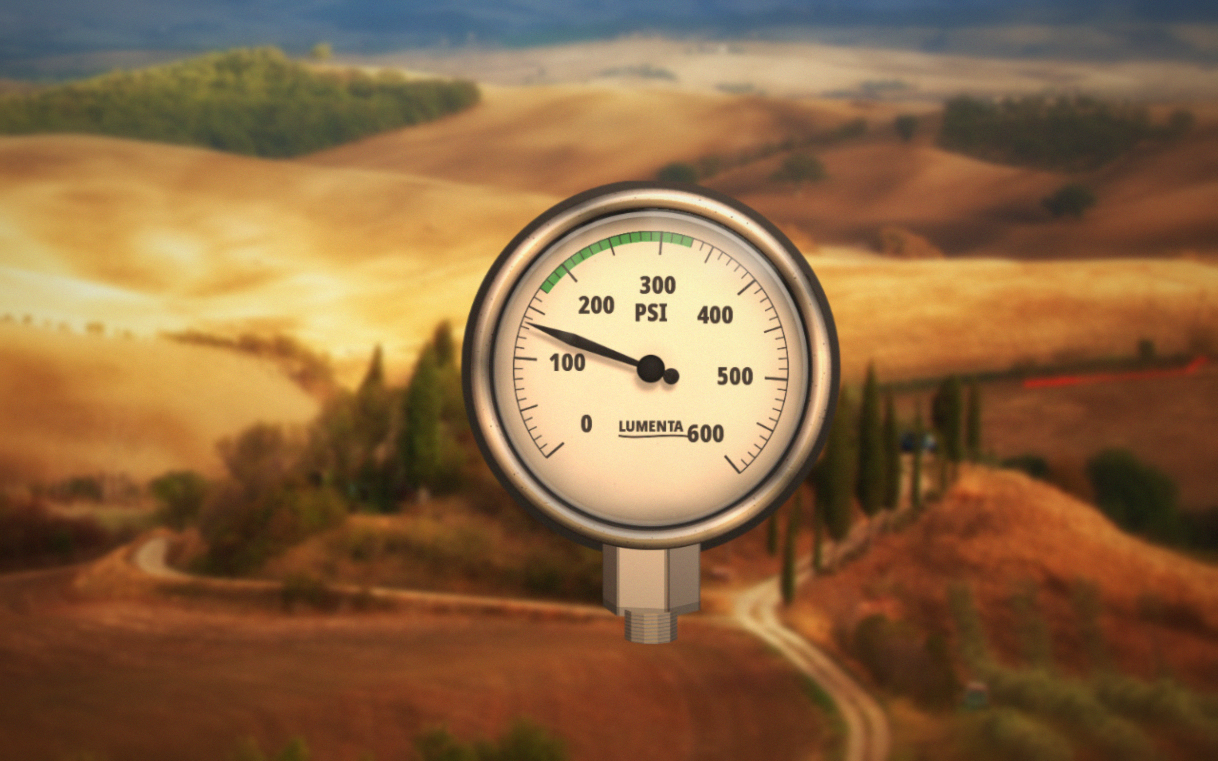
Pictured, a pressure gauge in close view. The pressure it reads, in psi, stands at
135 psi
